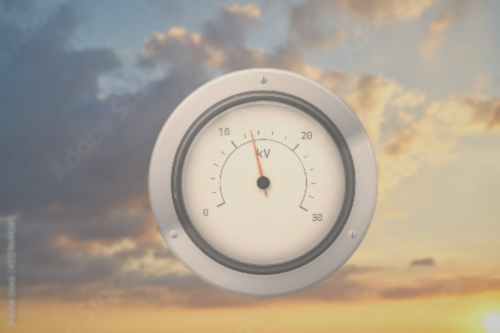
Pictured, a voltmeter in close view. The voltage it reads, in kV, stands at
13 kV
